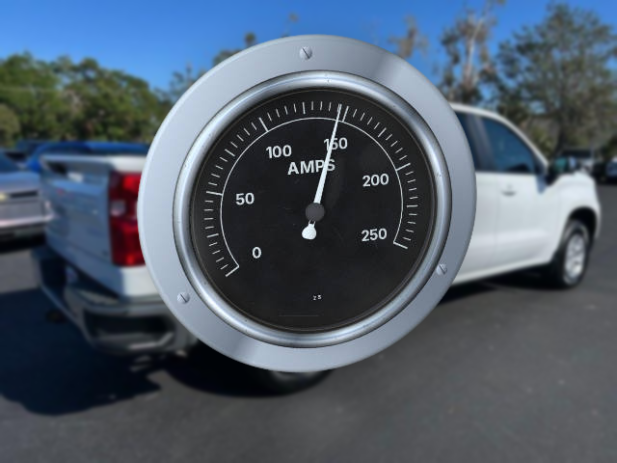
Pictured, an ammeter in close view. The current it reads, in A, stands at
145 A
